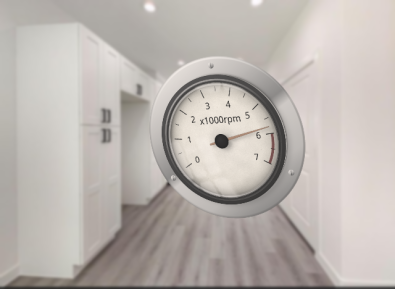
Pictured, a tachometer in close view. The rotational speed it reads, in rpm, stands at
5750 rpm
